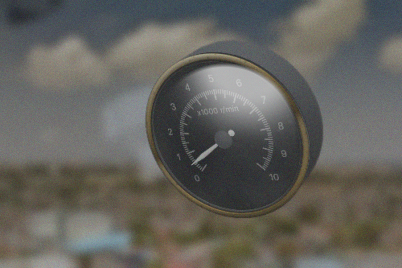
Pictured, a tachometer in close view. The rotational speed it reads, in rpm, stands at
500 rpm
